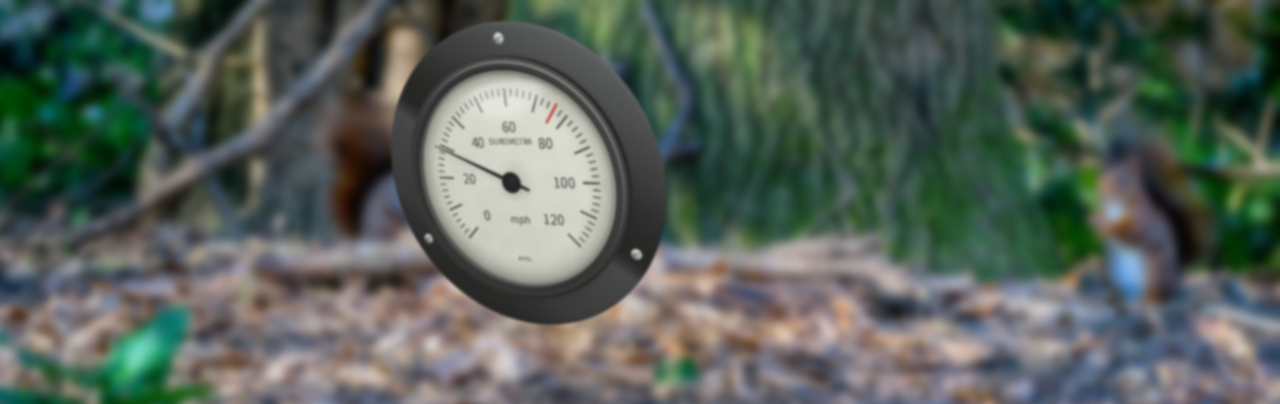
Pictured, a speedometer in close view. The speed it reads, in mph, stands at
30 mph
